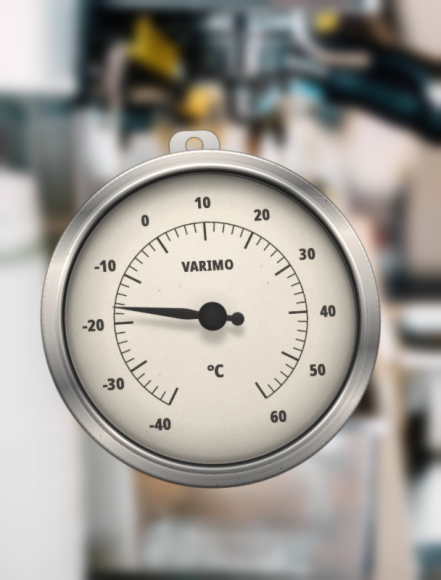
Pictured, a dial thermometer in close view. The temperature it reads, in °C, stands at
-17 °C
